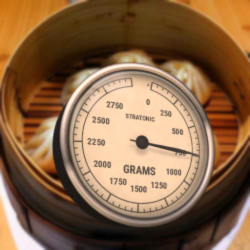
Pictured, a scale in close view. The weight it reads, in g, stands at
750 g
